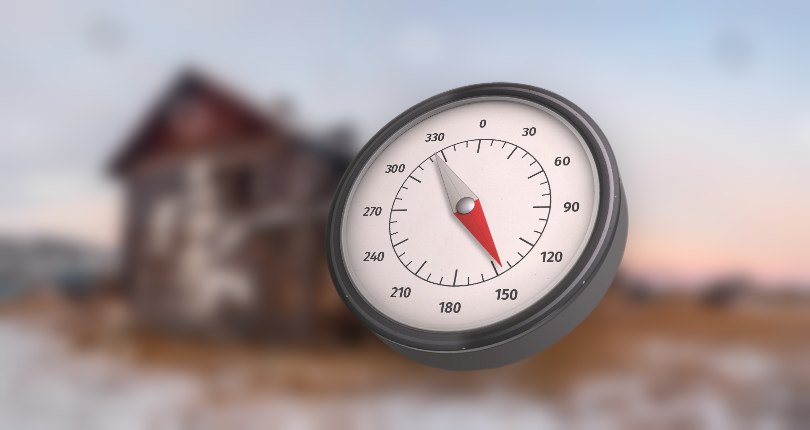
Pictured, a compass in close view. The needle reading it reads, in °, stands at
145 °
